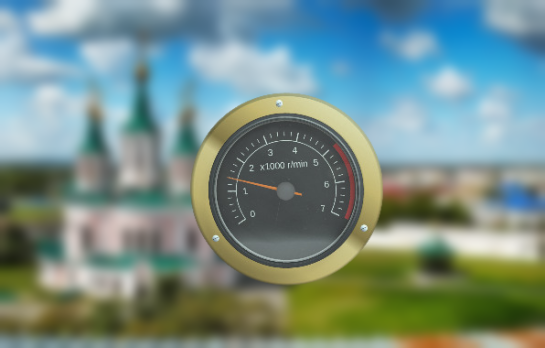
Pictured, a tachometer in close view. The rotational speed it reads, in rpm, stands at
1400 rpm
